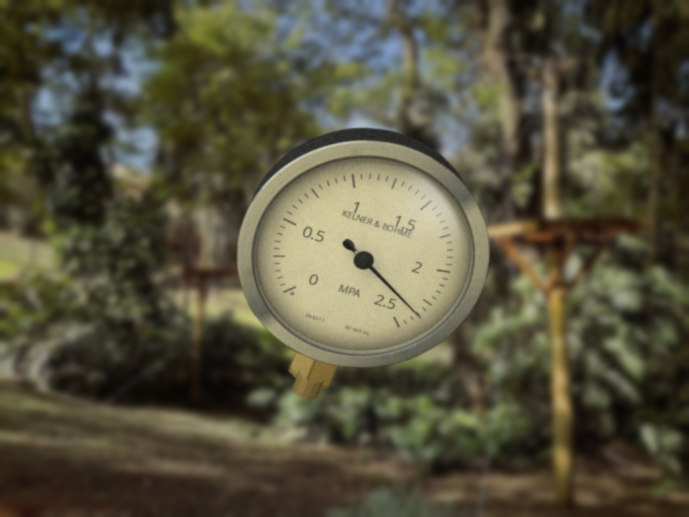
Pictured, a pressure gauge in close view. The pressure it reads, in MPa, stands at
2.35 MPa
